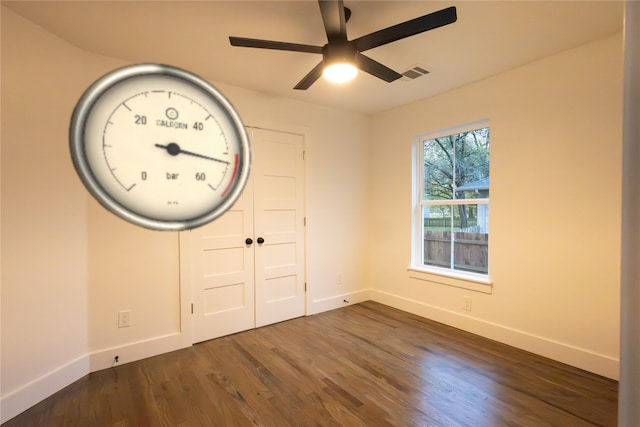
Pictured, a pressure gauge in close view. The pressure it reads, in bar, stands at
52.5 bar
